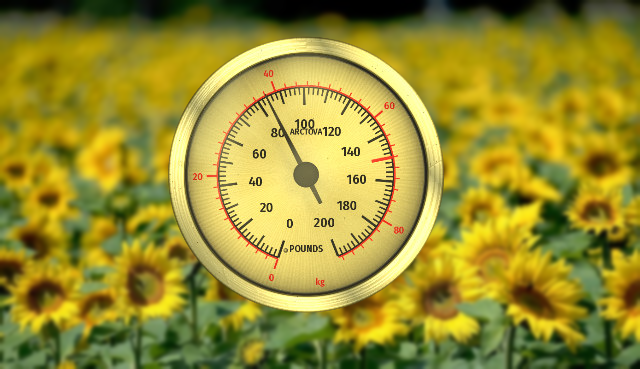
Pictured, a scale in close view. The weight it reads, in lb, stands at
84 lb
